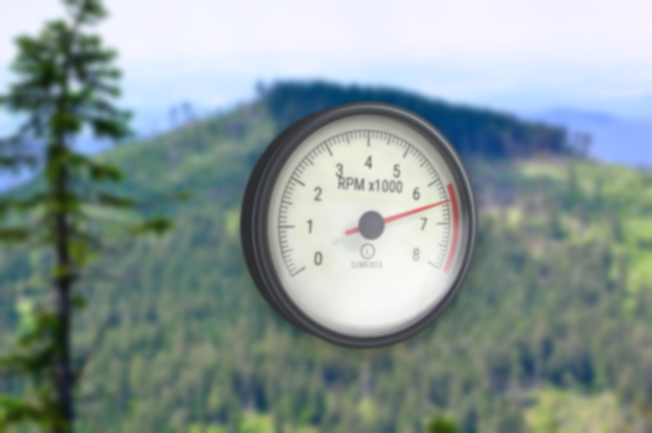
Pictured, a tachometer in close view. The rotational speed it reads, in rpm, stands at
6500 rpm
